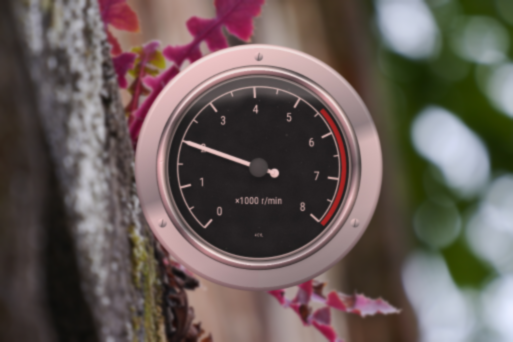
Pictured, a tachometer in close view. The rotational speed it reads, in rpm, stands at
2000 rpm
